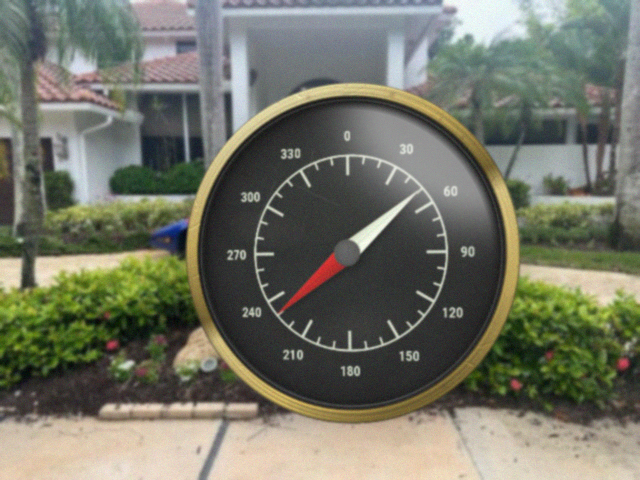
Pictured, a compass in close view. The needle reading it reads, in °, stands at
230 °
